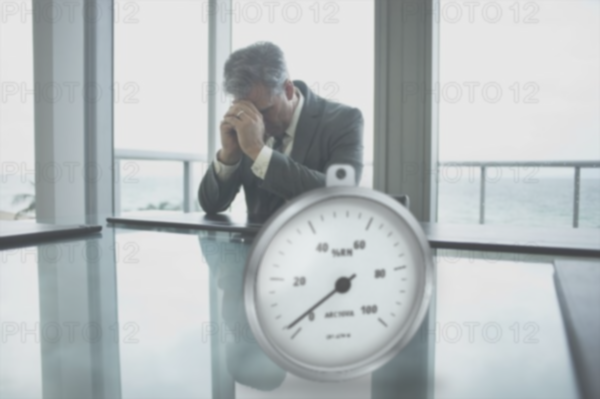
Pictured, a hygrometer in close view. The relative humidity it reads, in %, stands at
4 %
